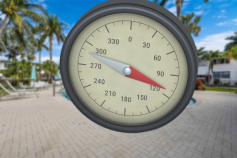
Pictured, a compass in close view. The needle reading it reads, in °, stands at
110 °
